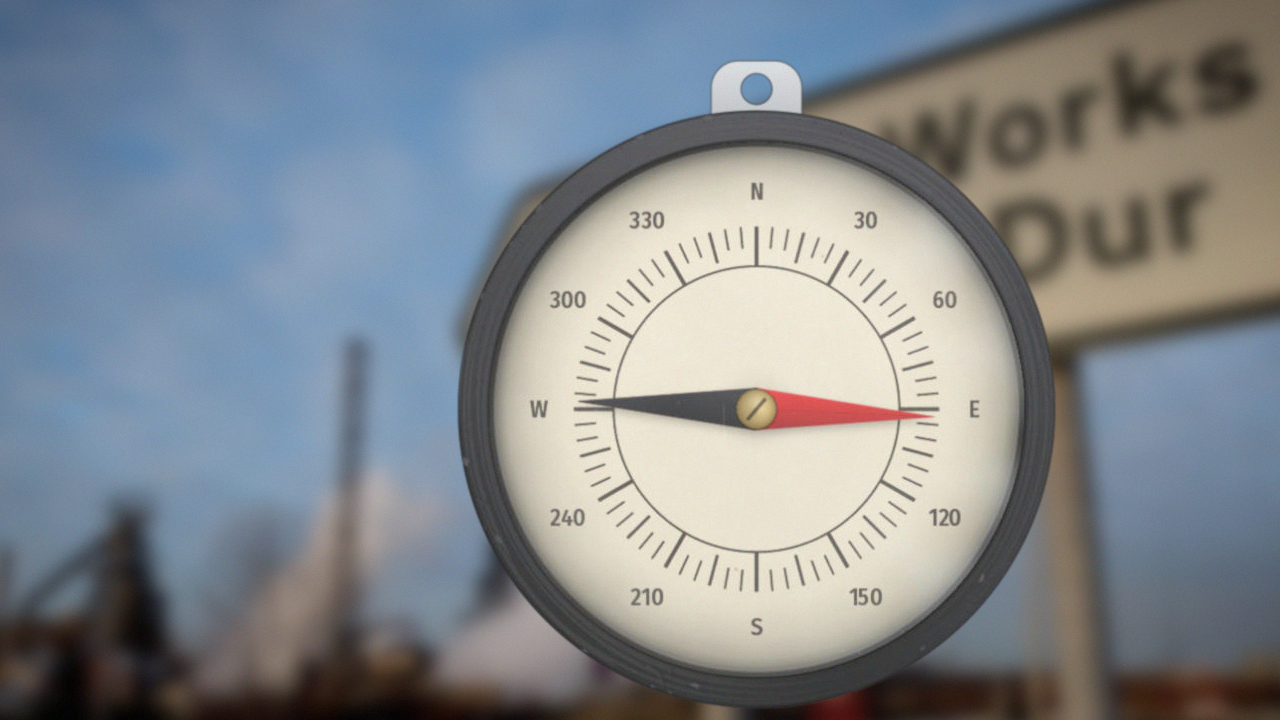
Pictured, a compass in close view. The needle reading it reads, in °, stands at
92.5 °
